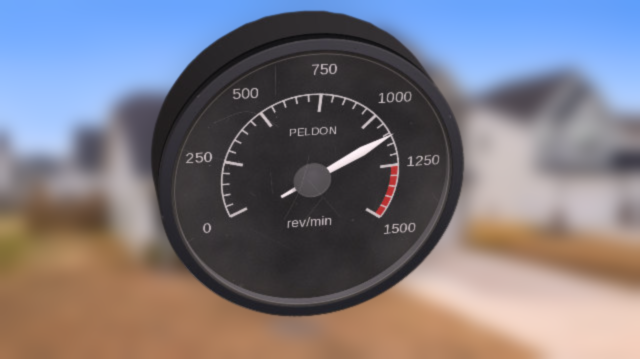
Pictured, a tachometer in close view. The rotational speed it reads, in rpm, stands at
1100 rpm
